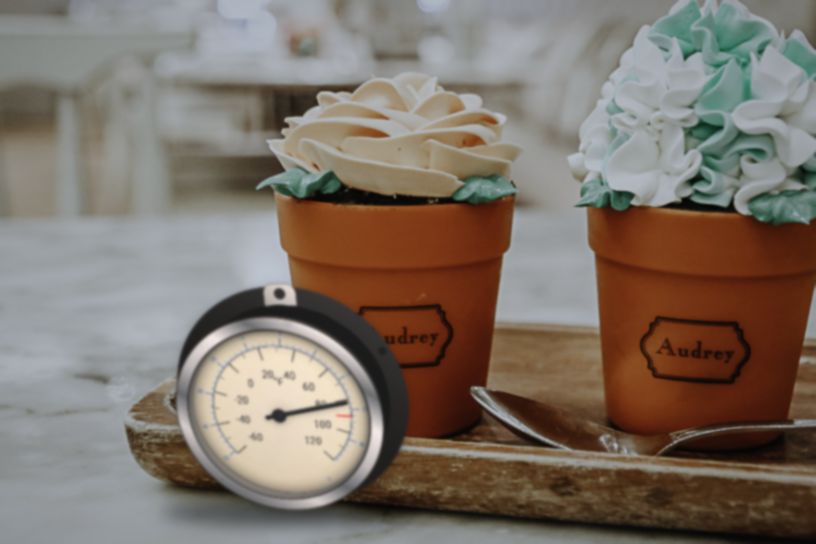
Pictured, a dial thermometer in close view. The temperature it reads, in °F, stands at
80 °F
